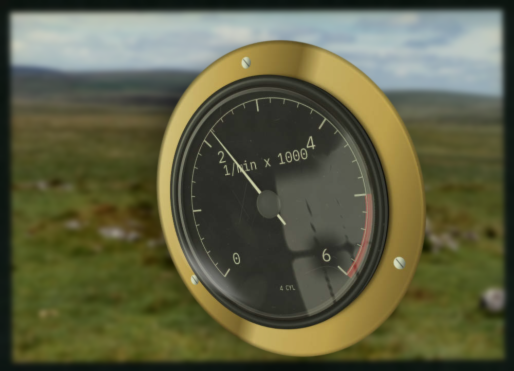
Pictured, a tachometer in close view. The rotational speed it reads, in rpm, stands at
2200 rpm
